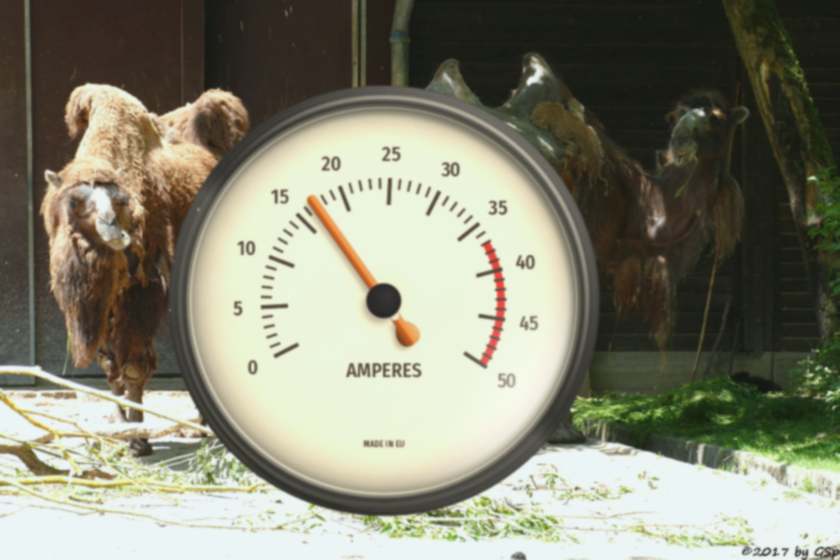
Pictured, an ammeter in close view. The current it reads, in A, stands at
17 A
